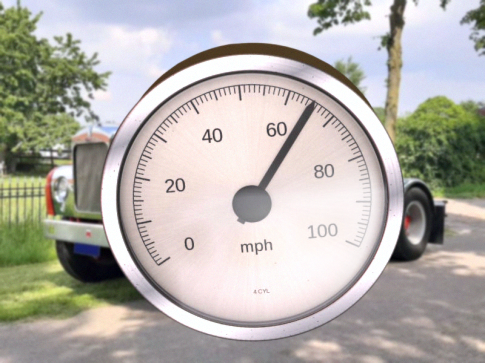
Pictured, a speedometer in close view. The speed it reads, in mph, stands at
65 mph
